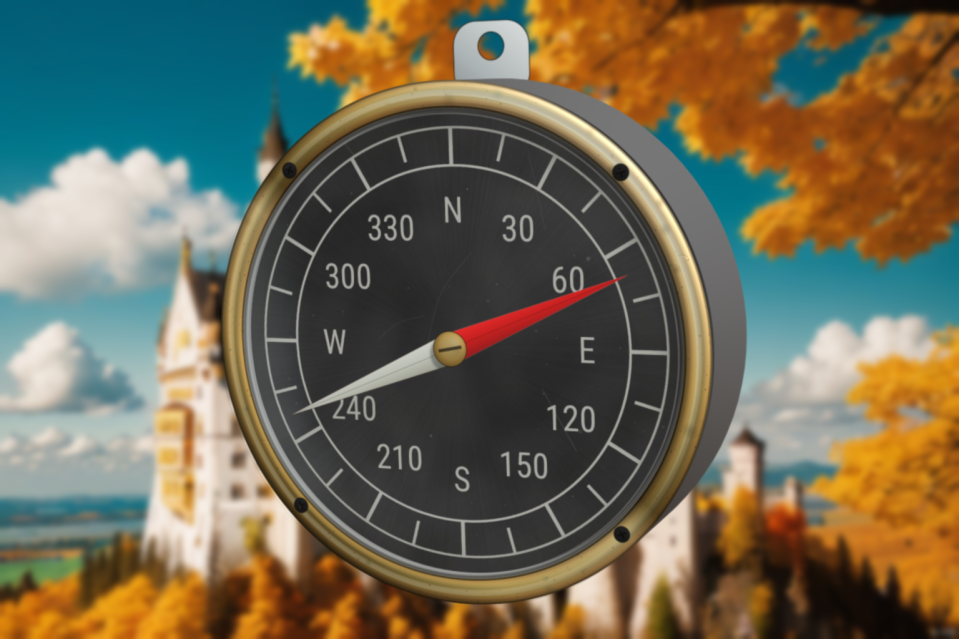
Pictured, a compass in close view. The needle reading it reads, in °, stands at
67.5 °
